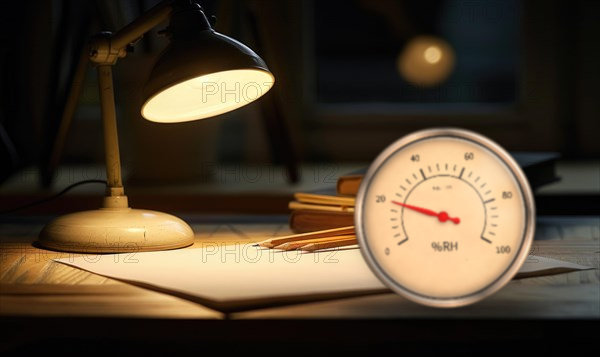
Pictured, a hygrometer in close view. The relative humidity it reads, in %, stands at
20 %
